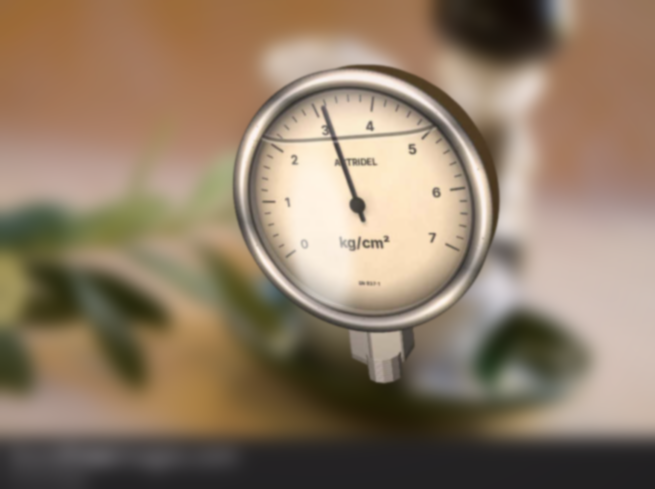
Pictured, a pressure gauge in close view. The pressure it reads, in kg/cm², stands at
3.2 kg/cm²
